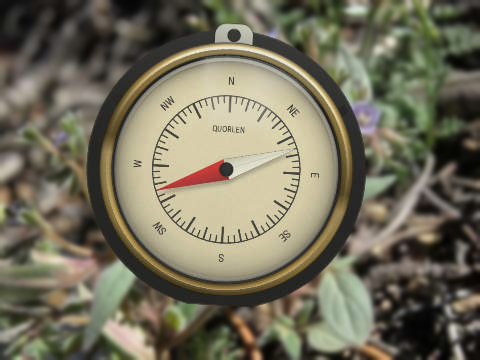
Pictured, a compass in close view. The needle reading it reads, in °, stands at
250 °
